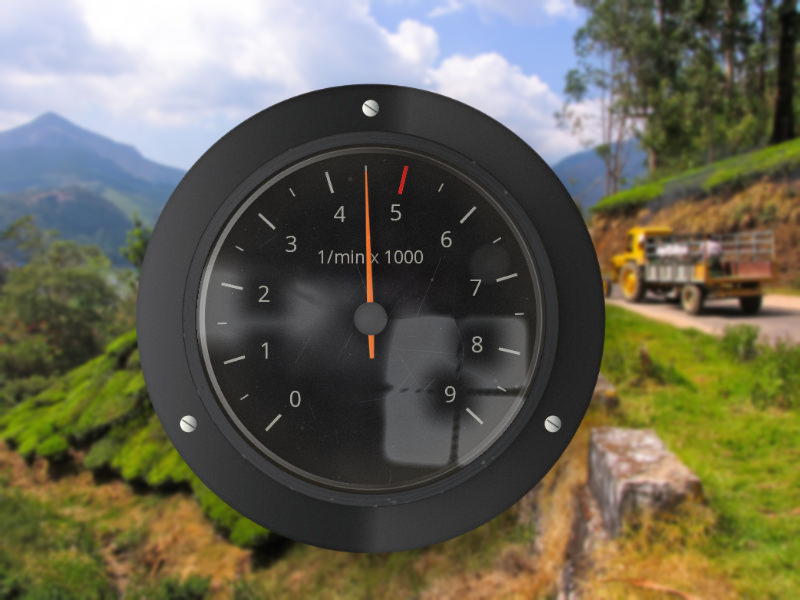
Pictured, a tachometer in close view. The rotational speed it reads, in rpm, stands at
4500 rpm
